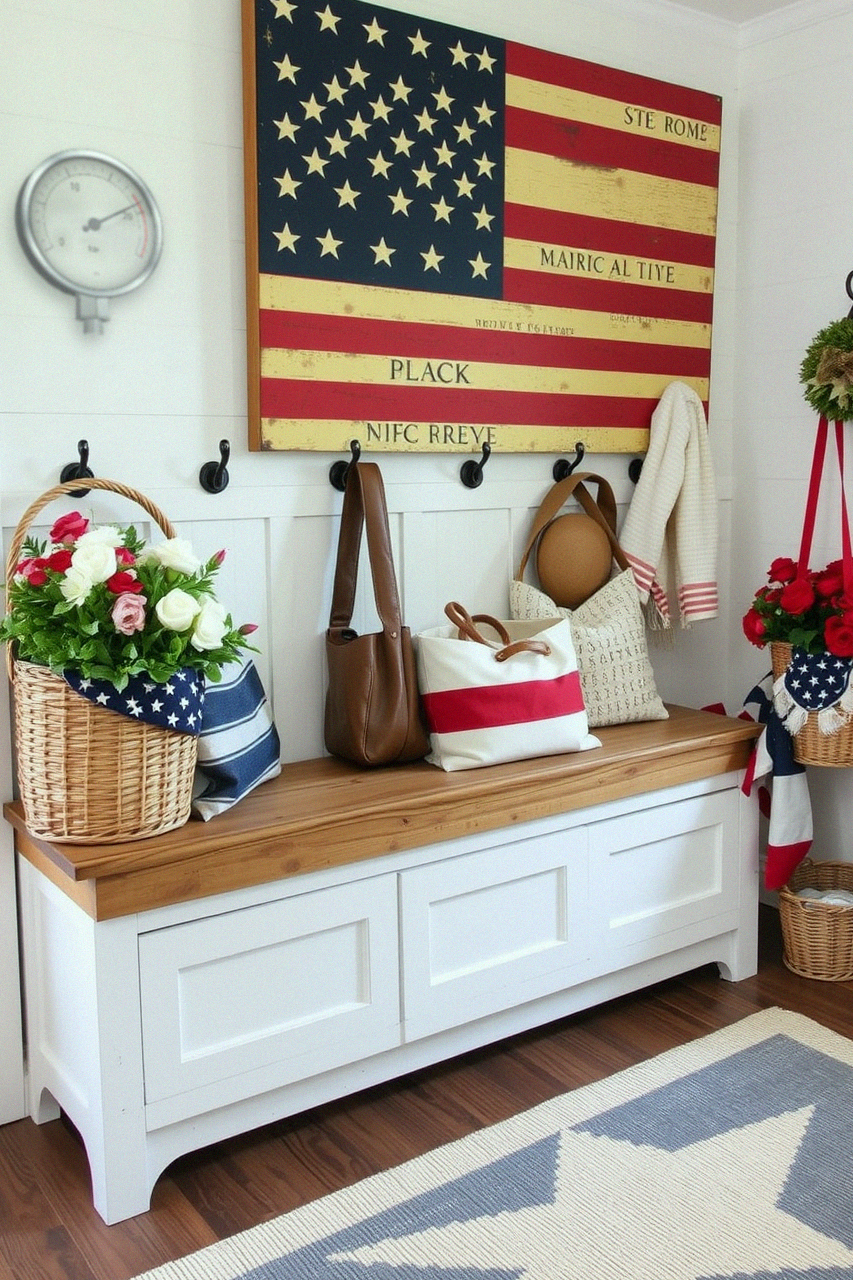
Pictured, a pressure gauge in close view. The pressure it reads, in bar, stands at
19 bar
